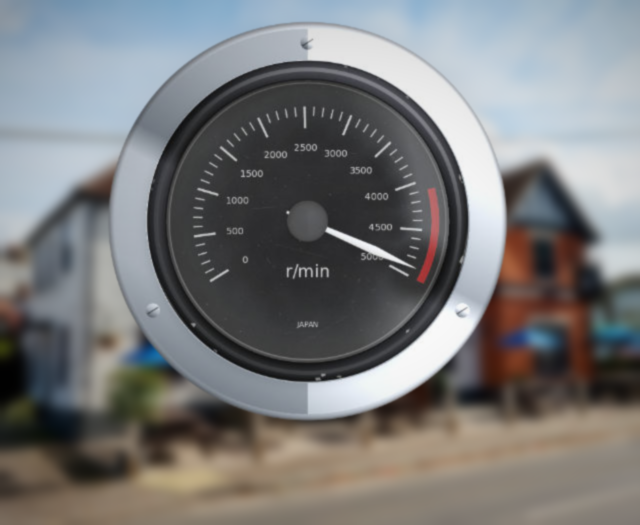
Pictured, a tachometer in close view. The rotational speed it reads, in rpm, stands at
4900 rpm
